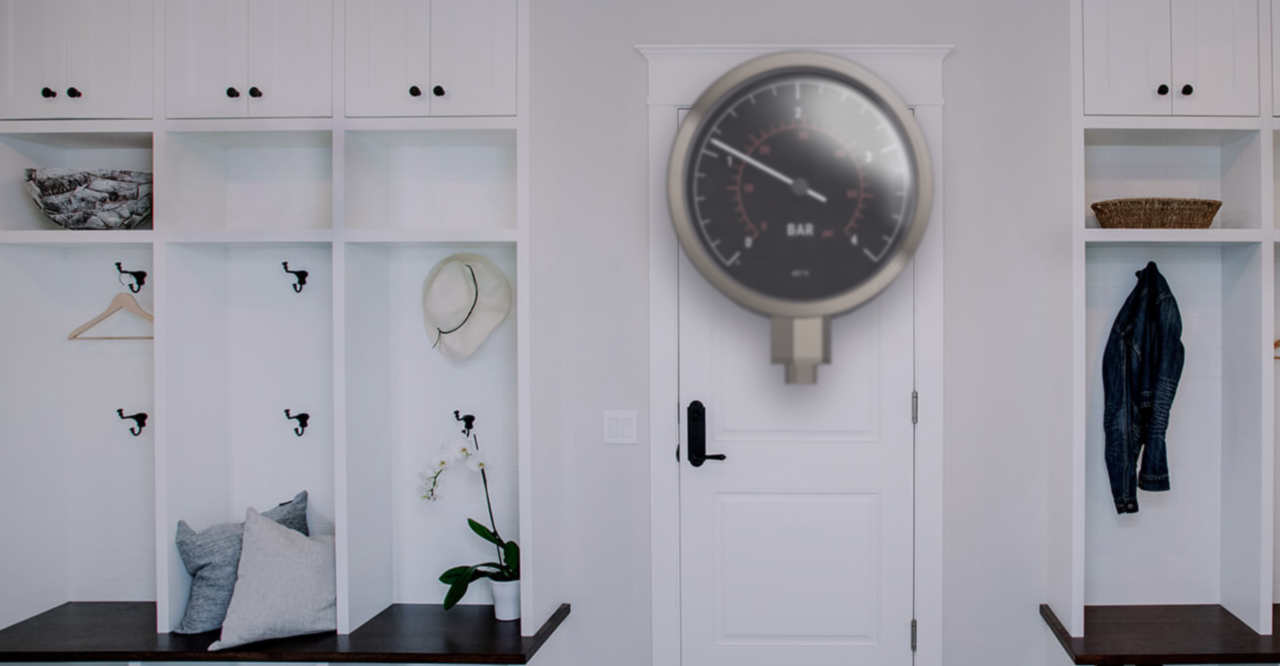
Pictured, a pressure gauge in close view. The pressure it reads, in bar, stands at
1.1 bar
